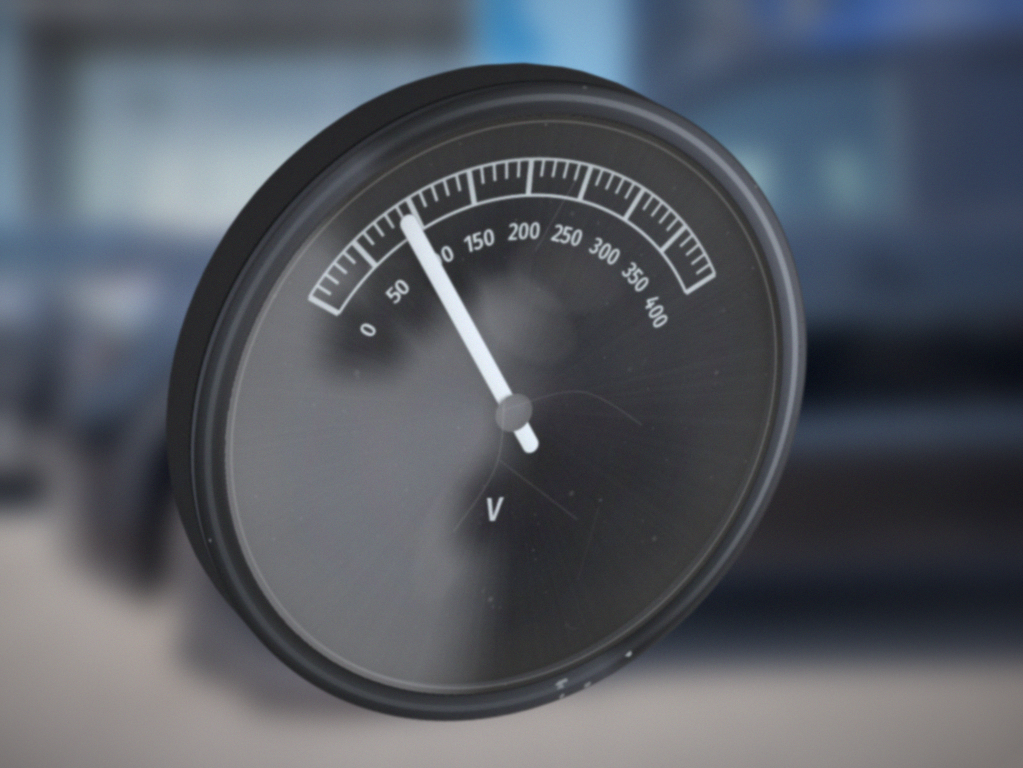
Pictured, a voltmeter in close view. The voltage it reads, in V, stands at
90 V
